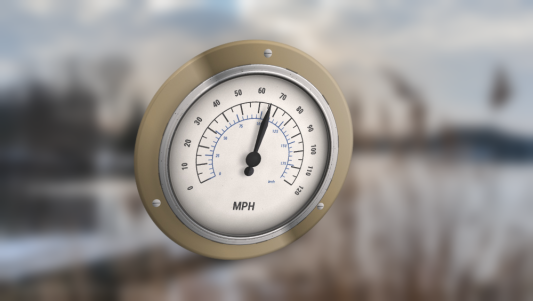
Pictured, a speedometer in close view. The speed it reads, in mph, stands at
65 mph
